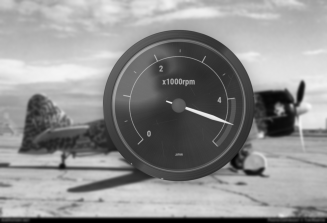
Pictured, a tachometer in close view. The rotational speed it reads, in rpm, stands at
4500 rpm
